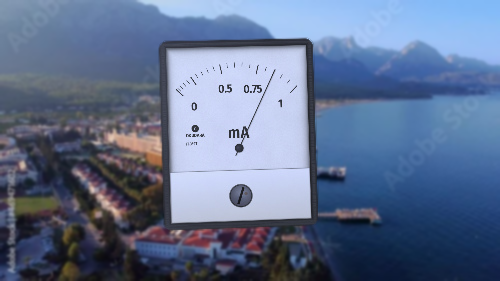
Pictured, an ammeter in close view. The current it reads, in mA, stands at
0.85 mA
